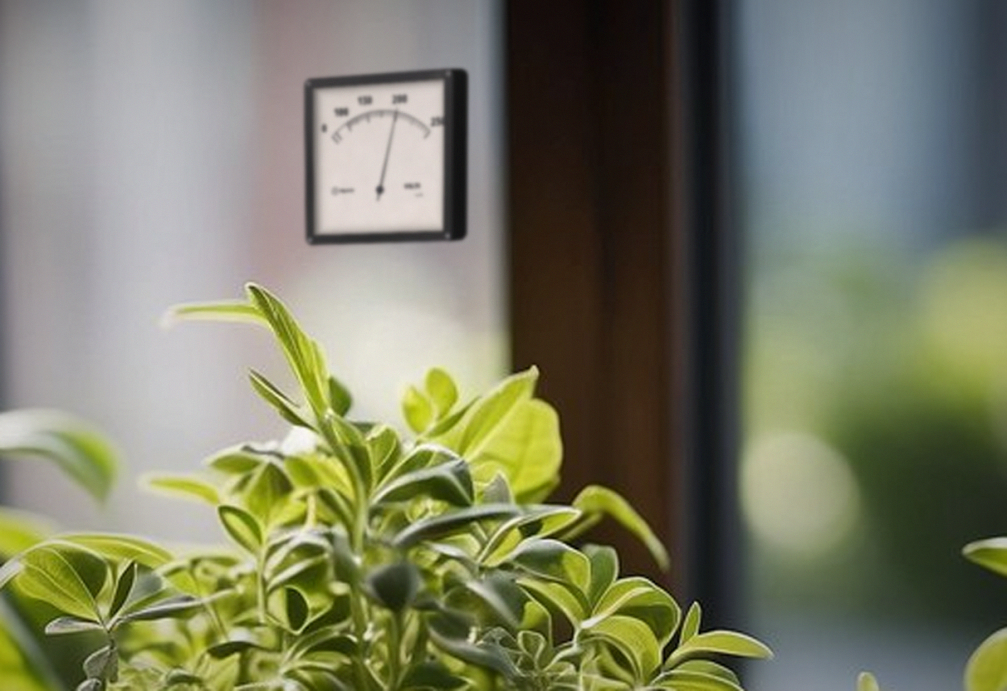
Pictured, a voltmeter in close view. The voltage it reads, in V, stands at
200 V
